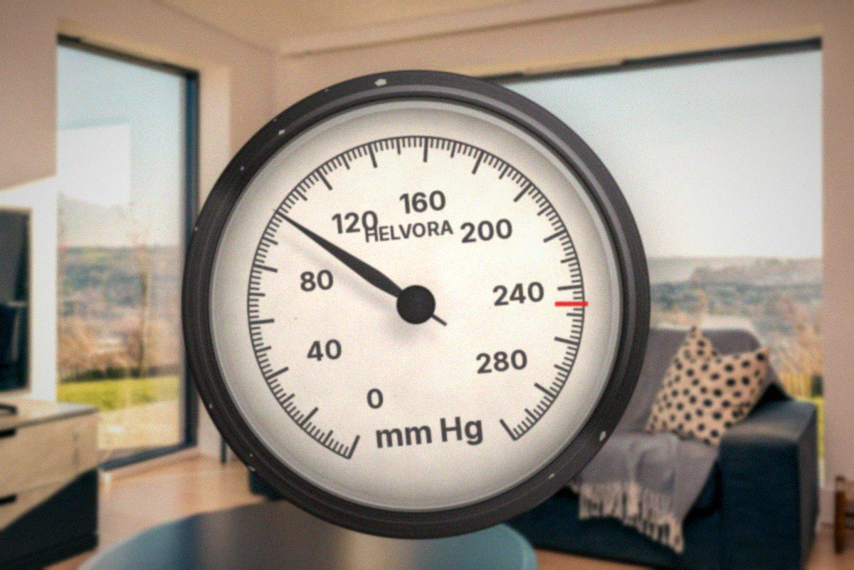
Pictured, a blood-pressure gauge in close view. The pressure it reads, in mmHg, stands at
100 mmHg
